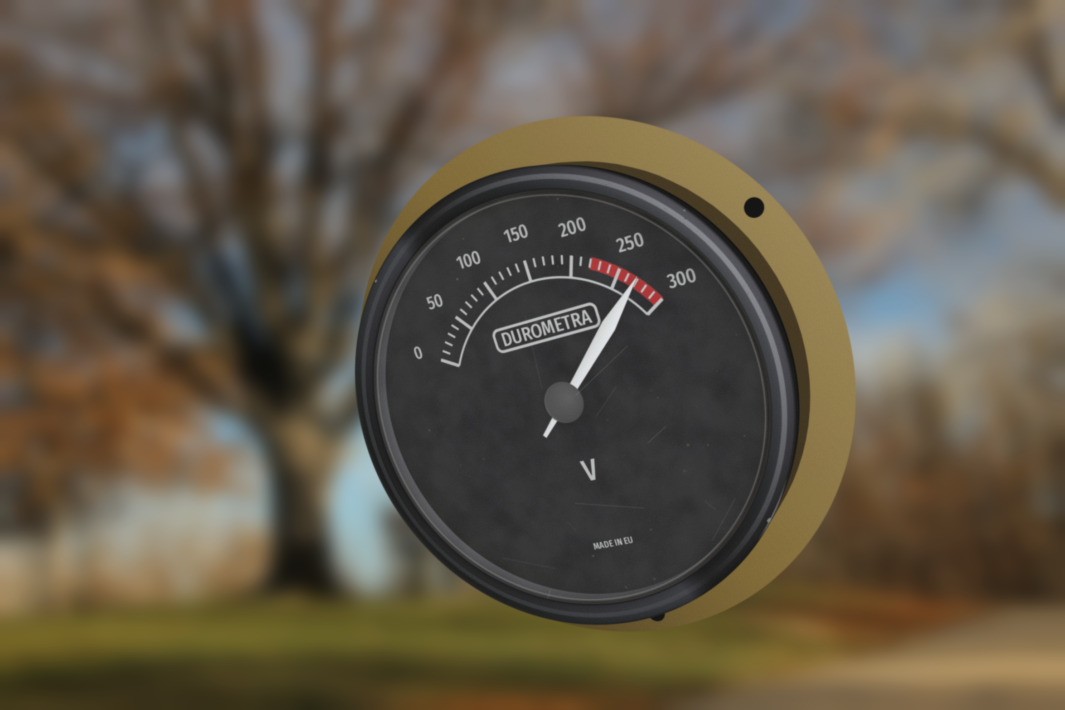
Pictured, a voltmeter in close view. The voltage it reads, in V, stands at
270 V
